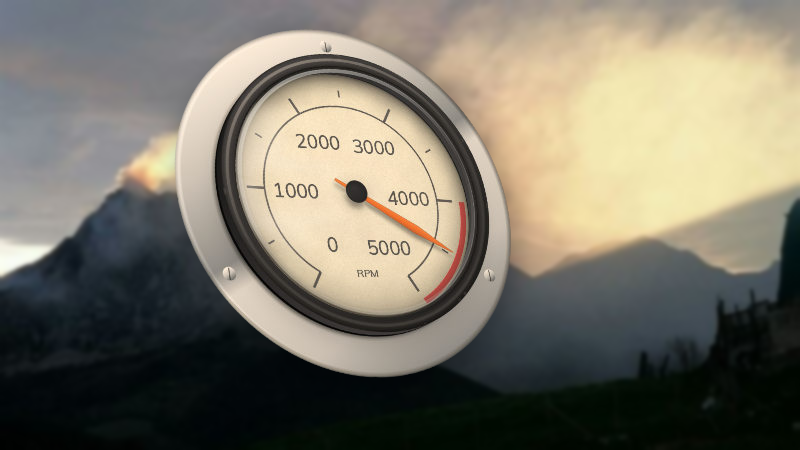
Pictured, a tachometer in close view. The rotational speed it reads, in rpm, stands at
4500 rpm
